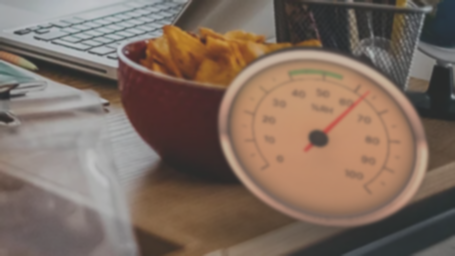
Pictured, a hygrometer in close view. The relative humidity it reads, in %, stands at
62.5 %
